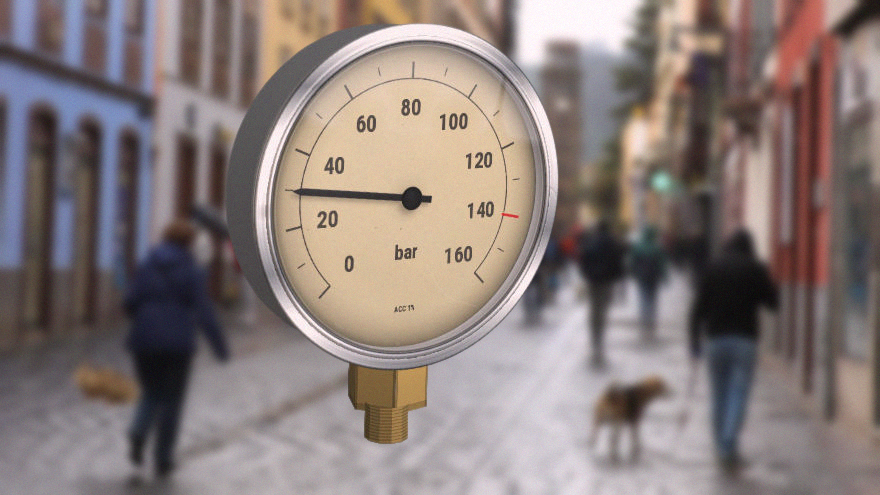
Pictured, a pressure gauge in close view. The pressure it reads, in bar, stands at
30 bar
